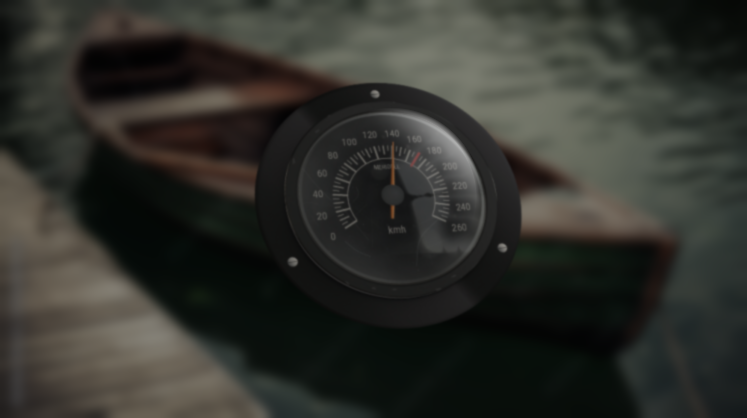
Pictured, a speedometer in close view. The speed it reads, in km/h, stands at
140 km/h
